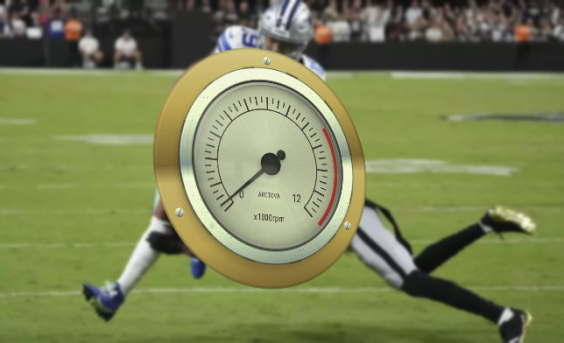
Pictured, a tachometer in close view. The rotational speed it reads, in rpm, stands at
250 rpm
